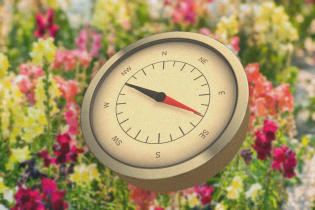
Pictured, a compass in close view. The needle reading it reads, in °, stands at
120 °
